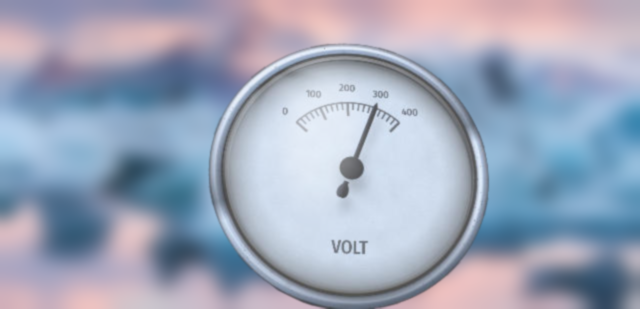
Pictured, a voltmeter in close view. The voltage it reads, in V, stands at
300 V
